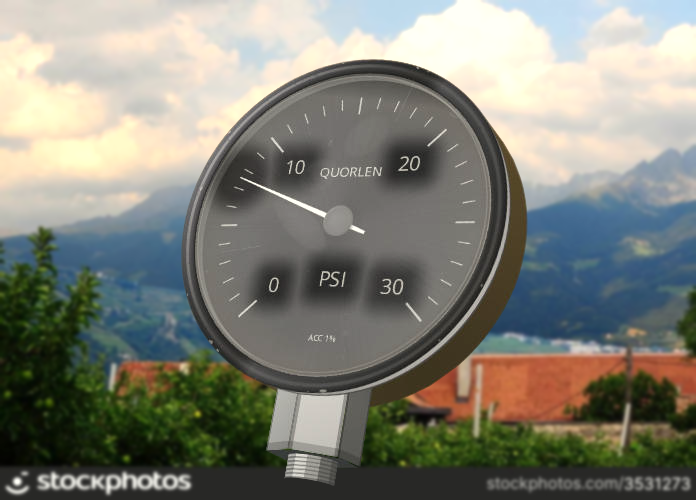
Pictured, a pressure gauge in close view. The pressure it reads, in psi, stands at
7.5 psi
